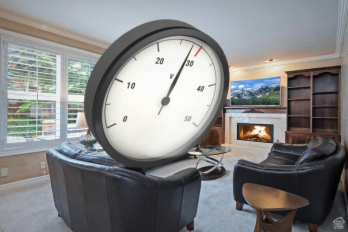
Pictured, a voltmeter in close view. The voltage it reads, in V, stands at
27.5 V
